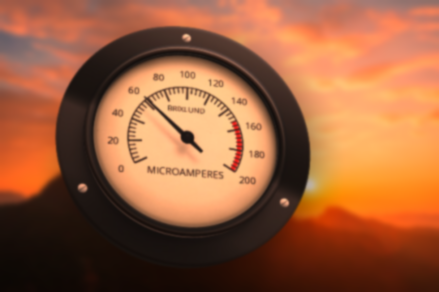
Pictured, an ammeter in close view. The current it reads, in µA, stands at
60 µA
